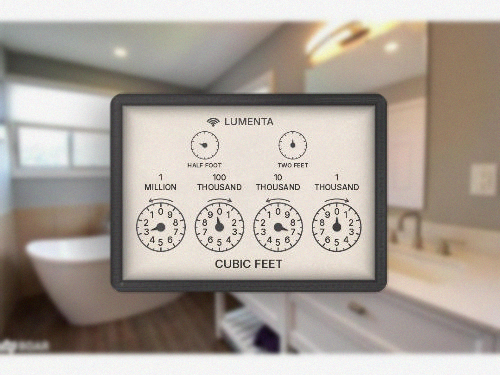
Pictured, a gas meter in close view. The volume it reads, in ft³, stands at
297000 ft³
